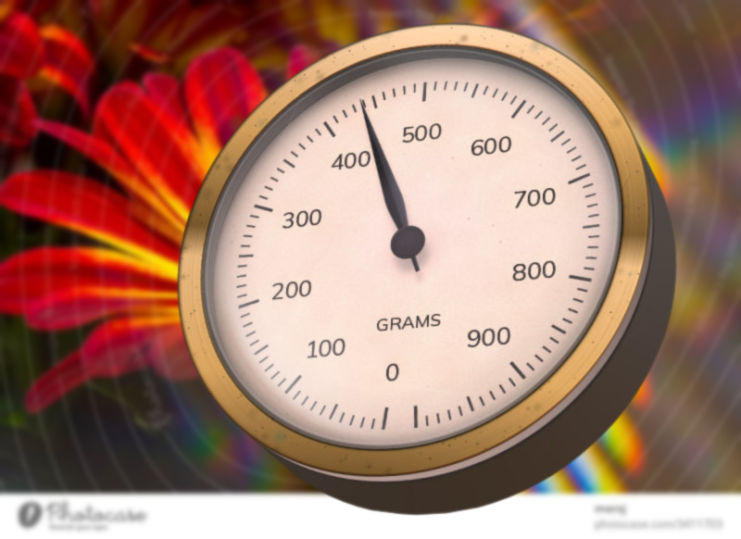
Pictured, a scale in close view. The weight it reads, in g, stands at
440 g
